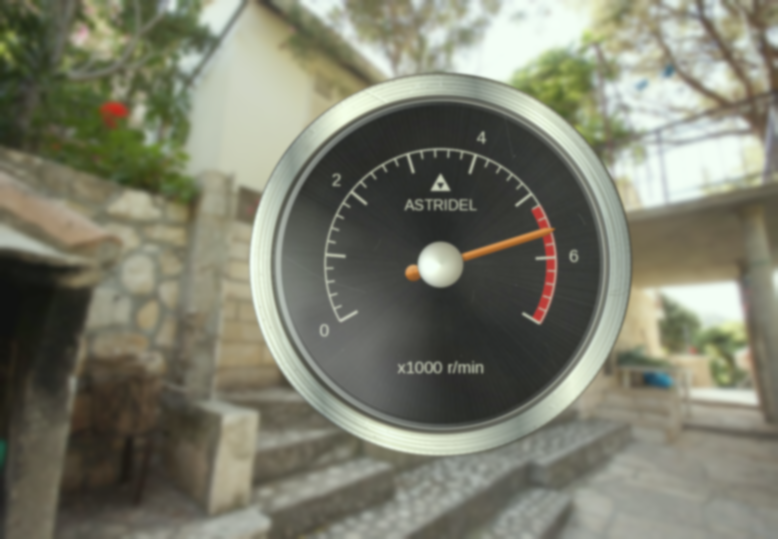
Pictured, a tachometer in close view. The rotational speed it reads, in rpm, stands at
5600 rpm
